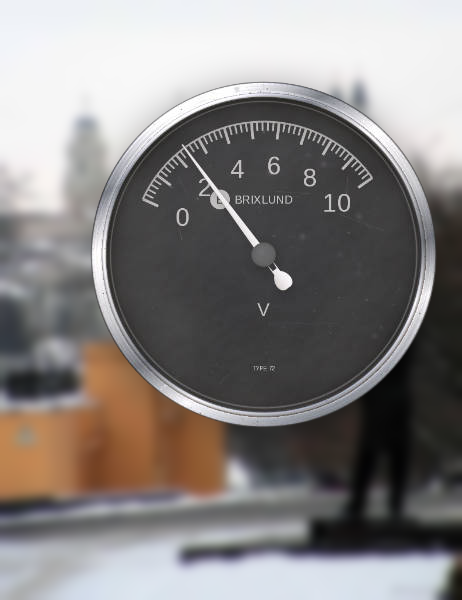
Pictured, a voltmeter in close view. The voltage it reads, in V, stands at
2.4 V
